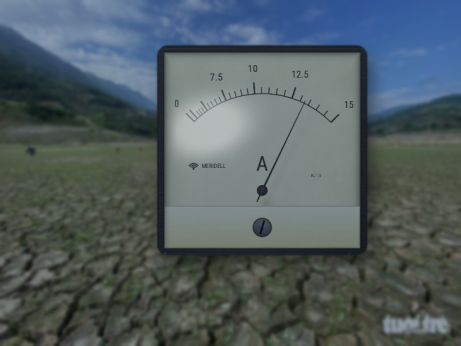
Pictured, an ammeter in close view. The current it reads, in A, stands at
13.25 A
